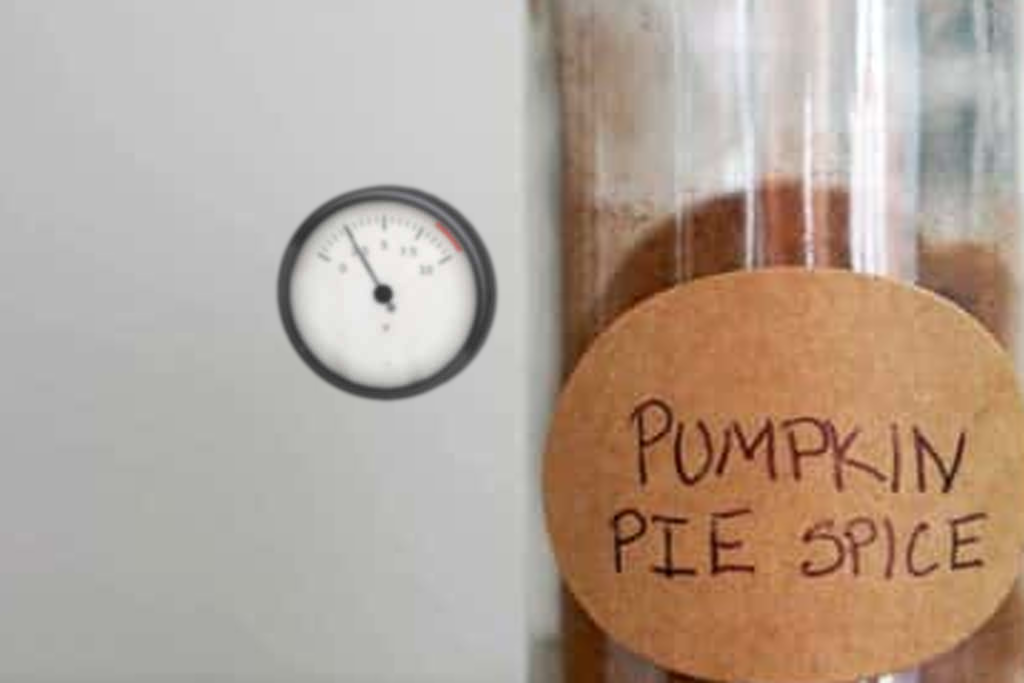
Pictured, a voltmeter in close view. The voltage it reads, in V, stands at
2.5 V
